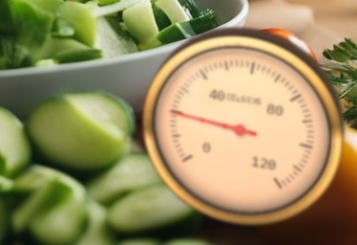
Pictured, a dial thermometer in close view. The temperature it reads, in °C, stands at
20 °C
